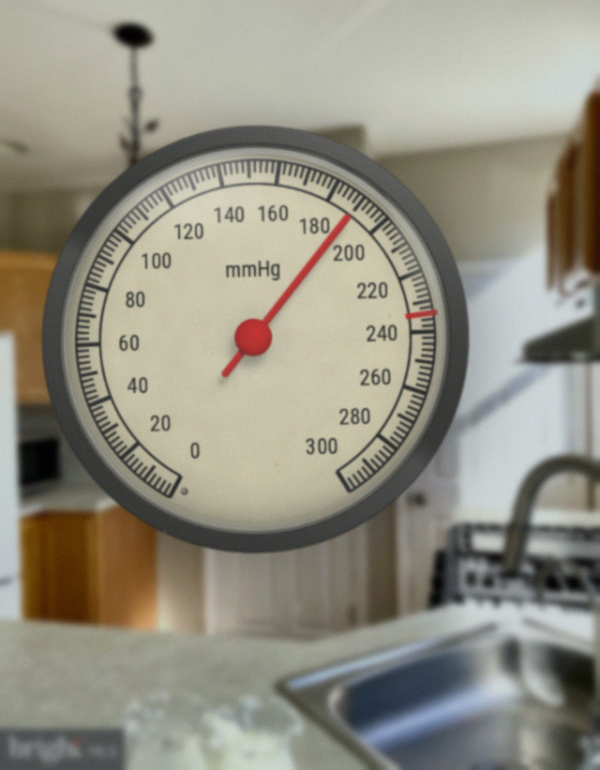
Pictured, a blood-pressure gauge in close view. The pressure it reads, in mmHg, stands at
190 mmHg
